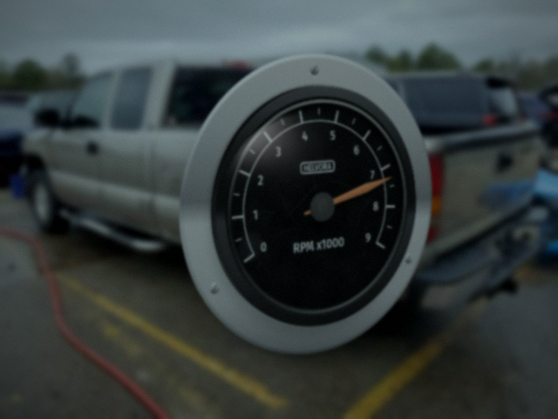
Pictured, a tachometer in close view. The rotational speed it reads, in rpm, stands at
7250 rpm
